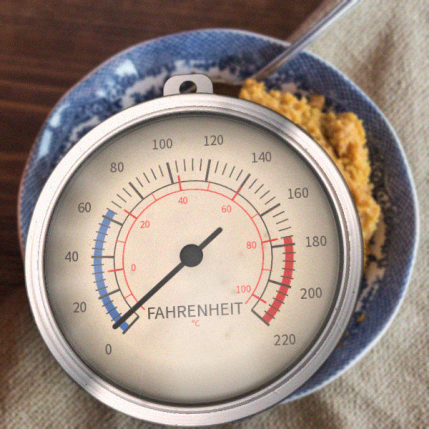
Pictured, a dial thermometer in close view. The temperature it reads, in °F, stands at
4 °F
